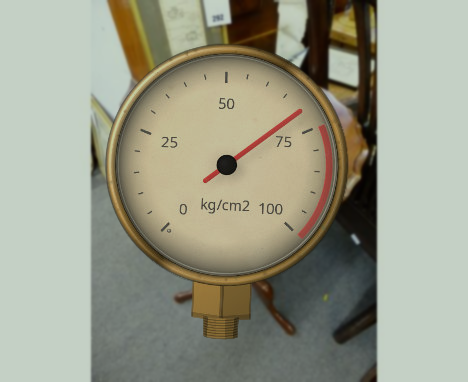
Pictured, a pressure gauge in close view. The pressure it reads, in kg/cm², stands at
70 kg/cm²
